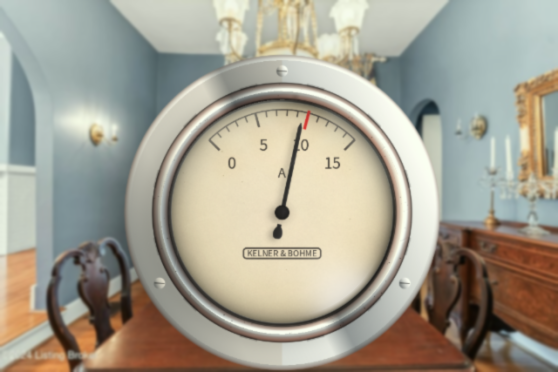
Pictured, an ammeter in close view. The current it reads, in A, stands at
9.5 A
